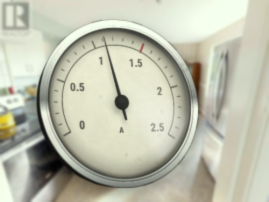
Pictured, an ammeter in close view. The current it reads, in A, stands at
1.1 A
